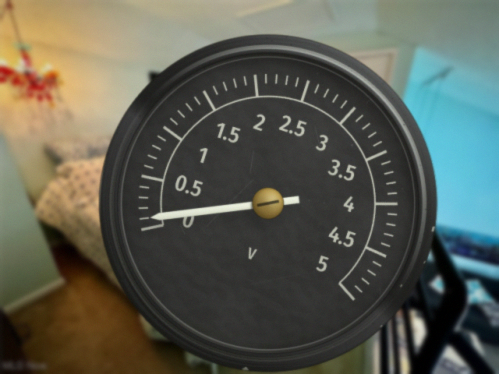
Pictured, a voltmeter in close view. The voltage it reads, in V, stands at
0.1 V
